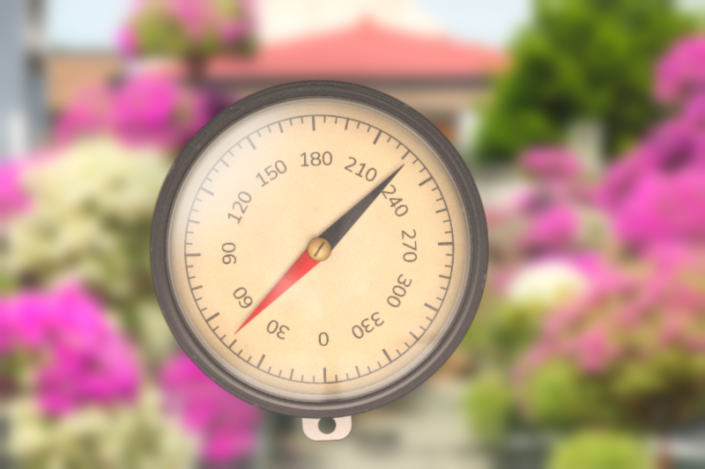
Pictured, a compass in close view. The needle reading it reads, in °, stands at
47.5 °
